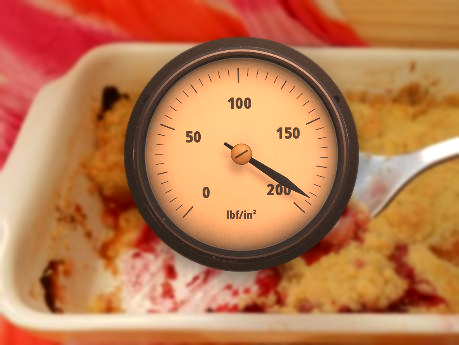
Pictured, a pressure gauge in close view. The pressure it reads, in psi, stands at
192.5 psi
